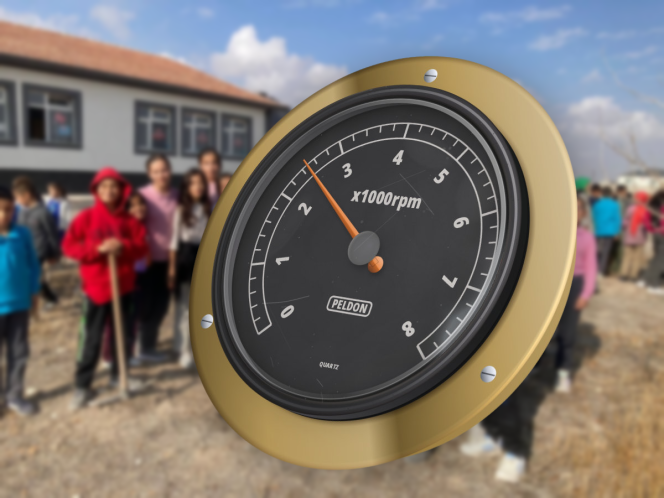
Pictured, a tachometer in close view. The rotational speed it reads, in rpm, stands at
2500 rpm
